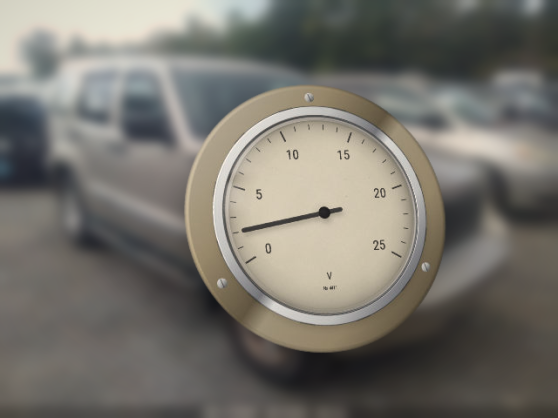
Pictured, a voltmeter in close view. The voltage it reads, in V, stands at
2 V
